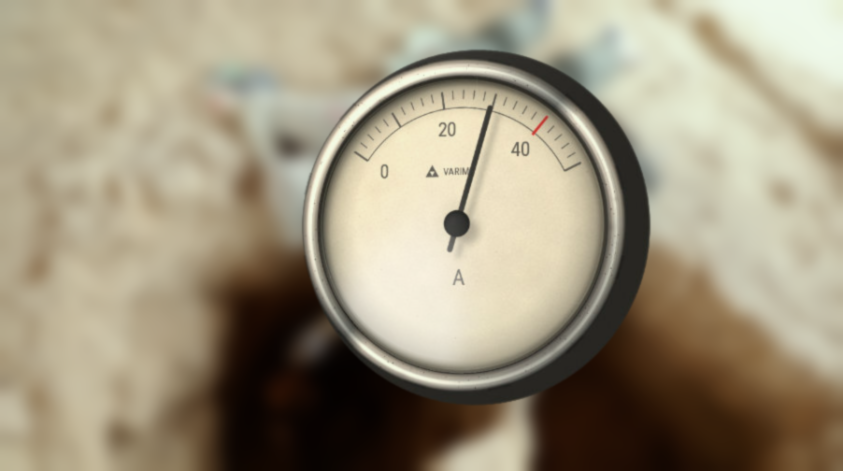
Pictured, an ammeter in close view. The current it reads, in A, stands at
30 A
